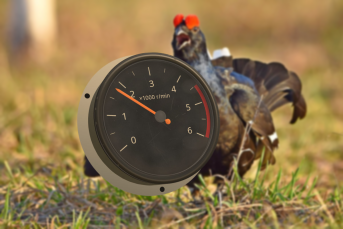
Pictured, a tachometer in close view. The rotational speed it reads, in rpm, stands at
1750 rpm
